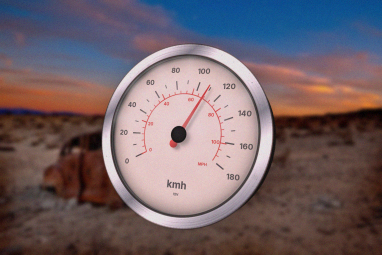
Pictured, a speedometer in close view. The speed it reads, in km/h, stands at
110 km/h
